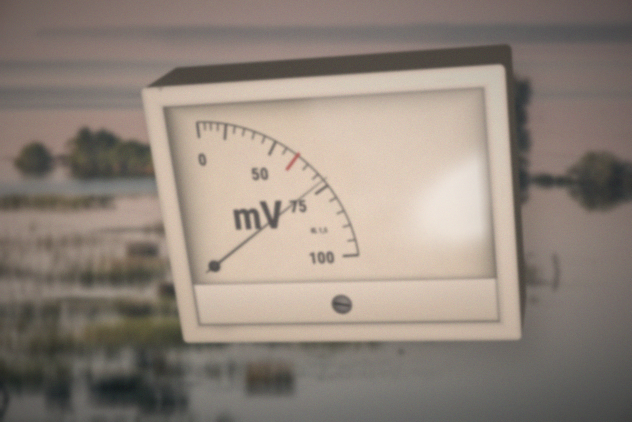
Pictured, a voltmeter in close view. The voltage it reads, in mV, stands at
72.5 mV
